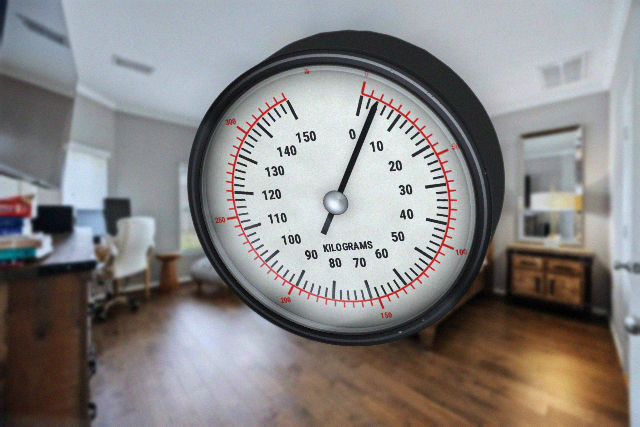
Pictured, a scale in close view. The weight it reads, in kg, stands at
4 kg
